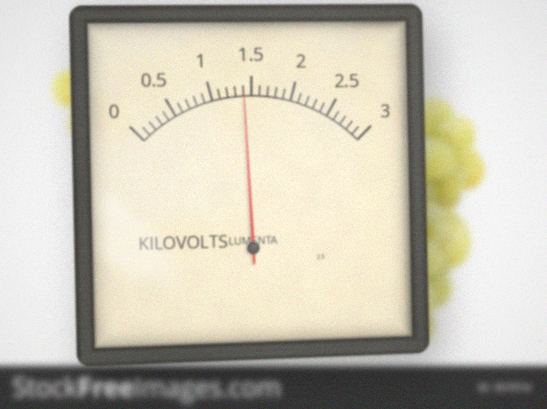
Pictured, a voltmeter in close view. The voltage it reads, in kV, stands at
1.4 kV
